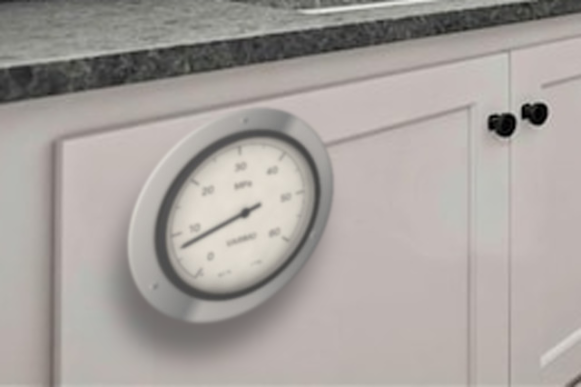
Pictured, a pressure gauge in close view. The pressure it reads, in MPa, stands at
7.5 MPa
